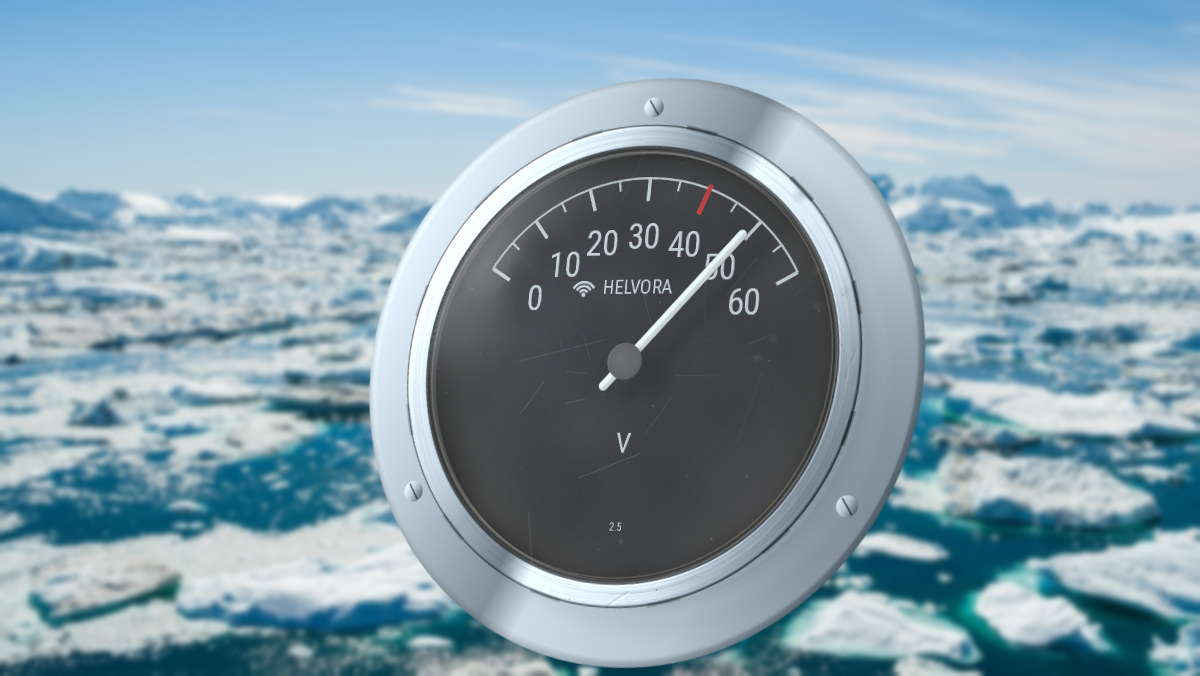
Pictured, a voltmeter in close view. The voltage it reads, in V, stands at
50 V
